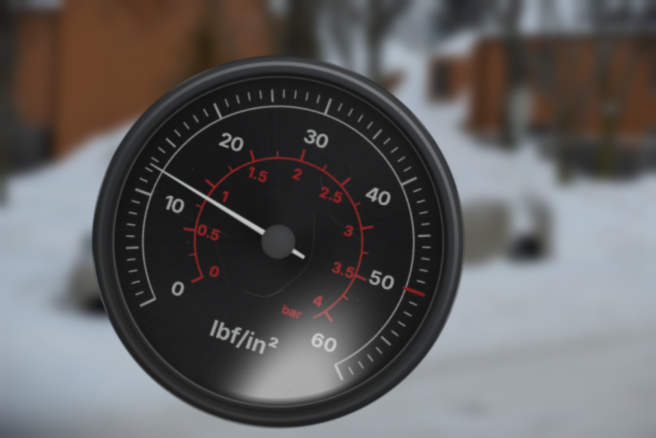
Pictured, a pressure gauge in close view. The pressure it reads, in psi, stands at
12.5 psi
